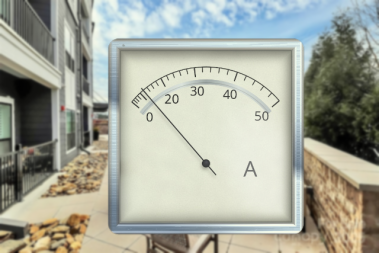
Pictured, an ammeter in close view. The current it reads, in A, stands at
12 A
